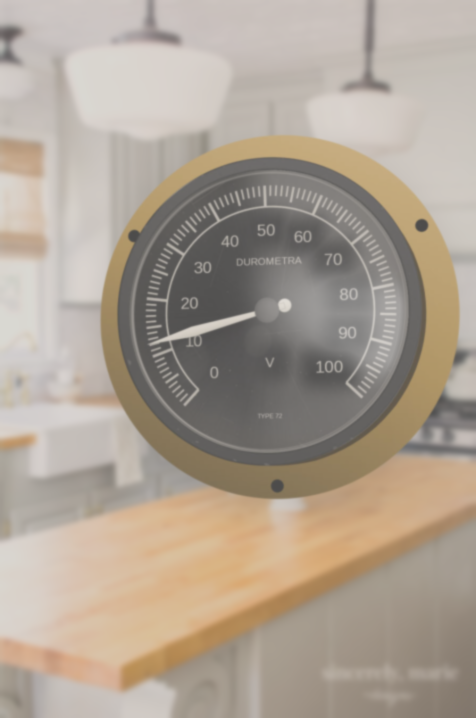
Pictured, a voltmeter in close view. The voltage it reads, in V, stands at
12 V
